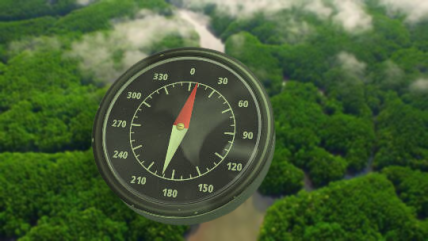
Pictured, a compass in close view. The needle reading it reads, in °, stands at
10 °
